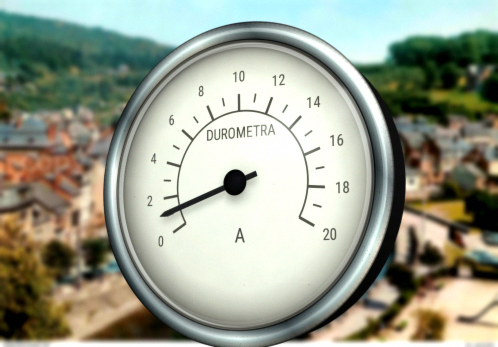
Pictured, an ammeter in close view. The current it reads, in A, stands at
1 A
